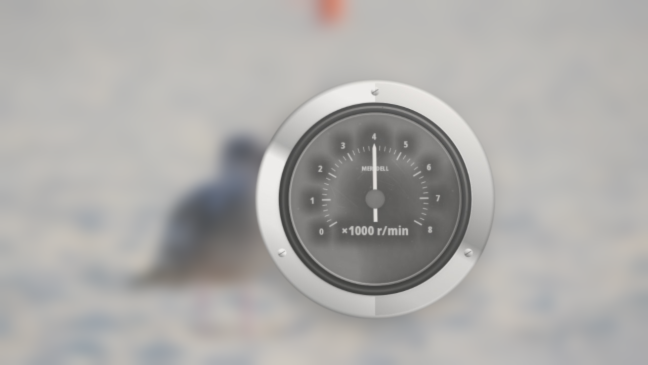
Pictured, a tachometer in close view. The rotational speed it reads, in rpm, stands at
4000 rpm
